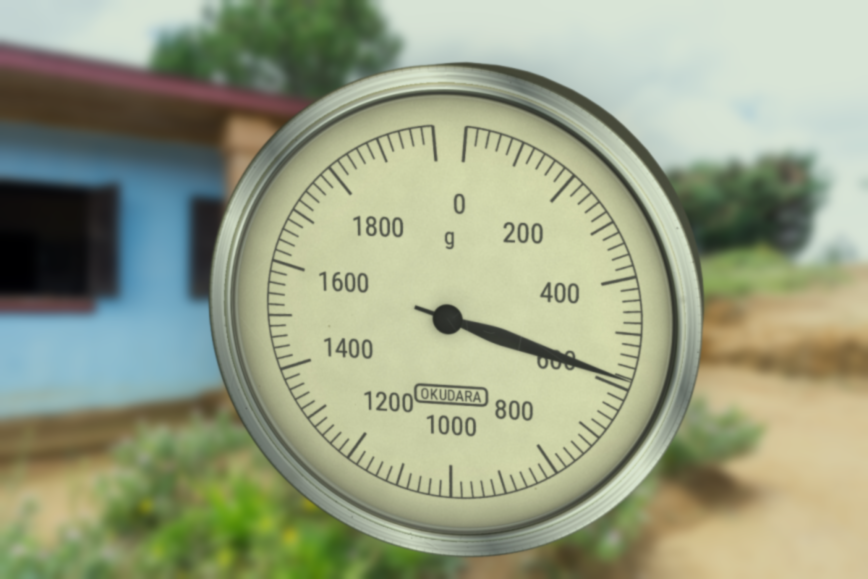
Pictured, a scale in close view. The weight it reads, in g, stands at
580 g
